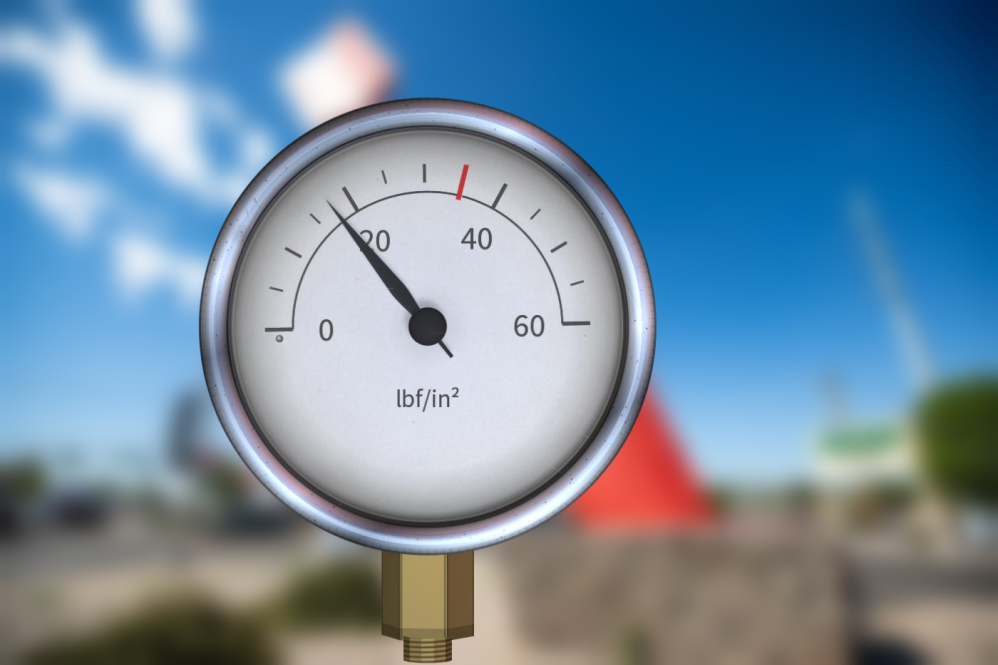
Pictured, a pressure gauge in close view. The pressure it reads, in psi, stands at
17.5 psi
